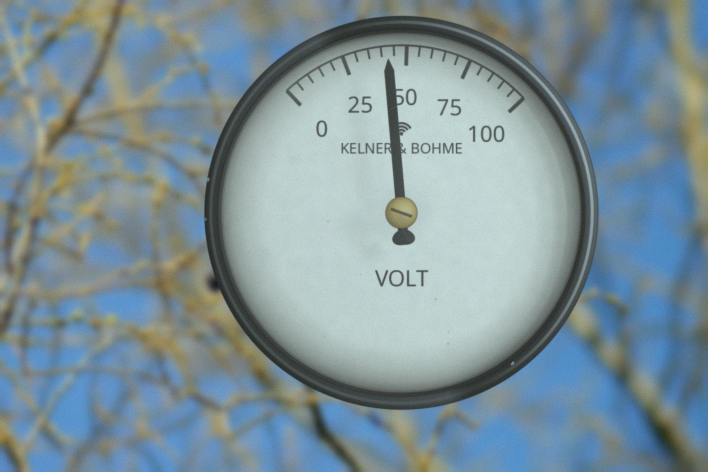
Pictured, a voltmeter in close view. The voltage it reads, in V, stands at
42.5 V
